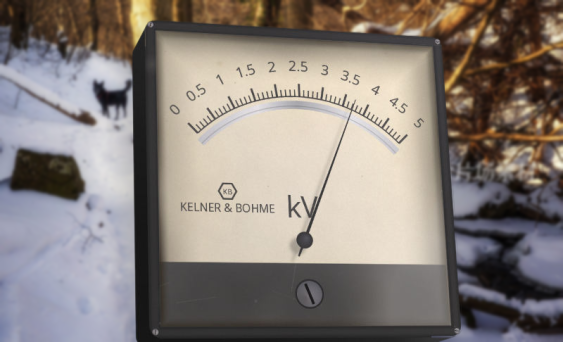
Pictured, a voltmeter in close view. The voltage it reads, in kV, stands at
3.7 kV
